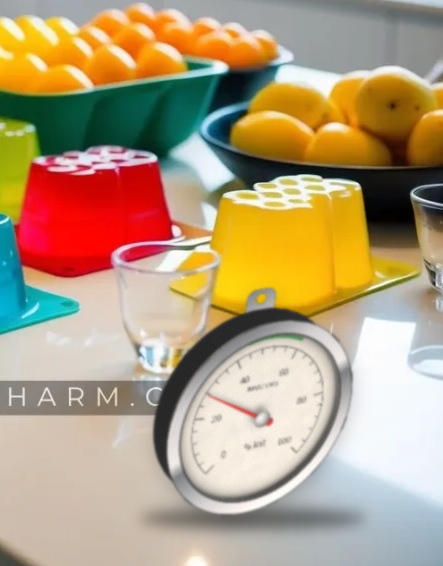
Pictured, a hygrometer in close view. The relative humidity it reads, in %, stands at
28 %
